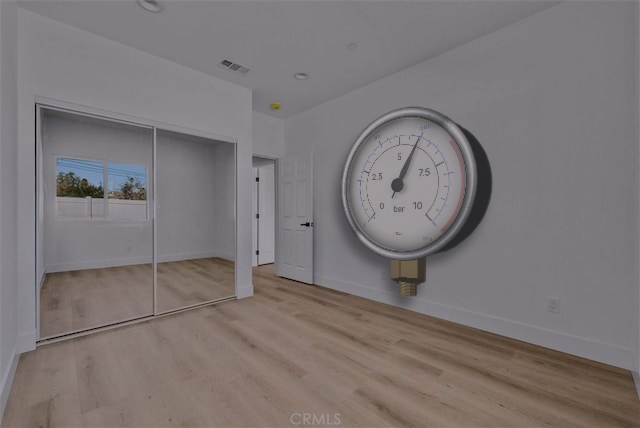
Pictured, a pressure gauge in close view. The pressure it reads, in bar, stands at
6 bar
